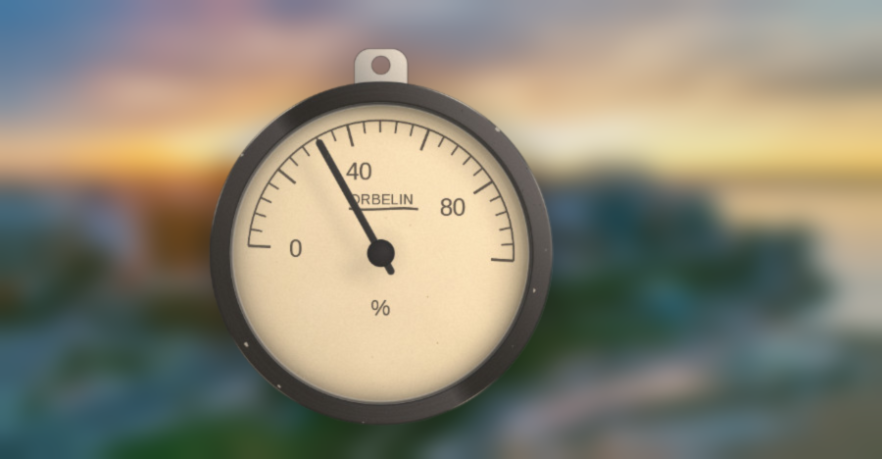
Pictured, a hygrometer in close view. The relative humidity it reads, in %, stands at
32 %
